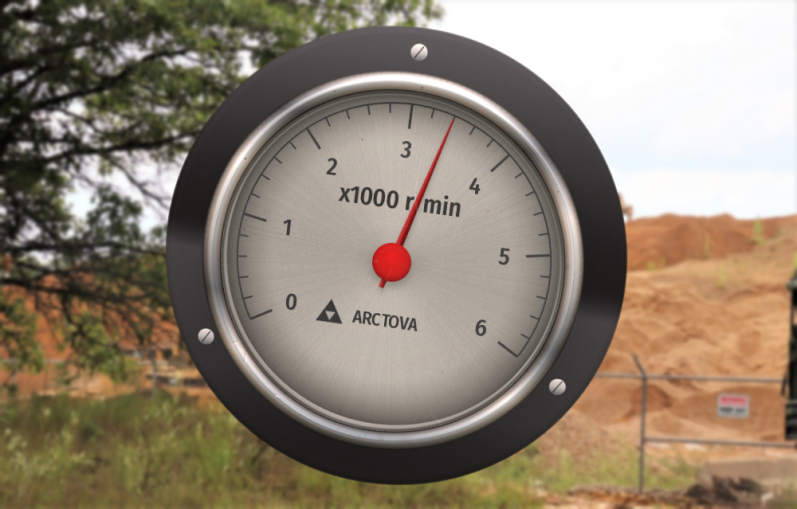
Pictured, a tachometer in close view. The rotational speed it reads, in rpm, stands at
3400 rpm
